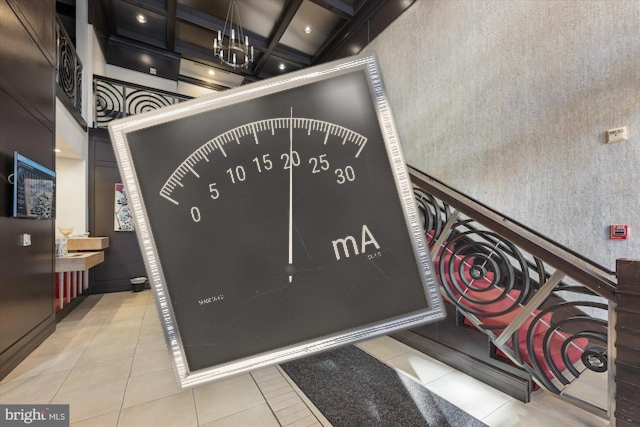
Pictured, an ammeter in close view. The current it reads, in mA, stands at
20 mA
